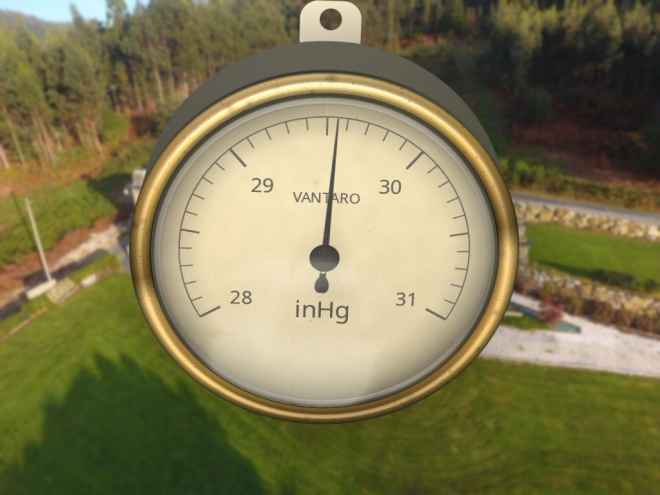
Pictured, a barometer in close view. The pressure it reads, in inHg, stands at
29.55 inHg
